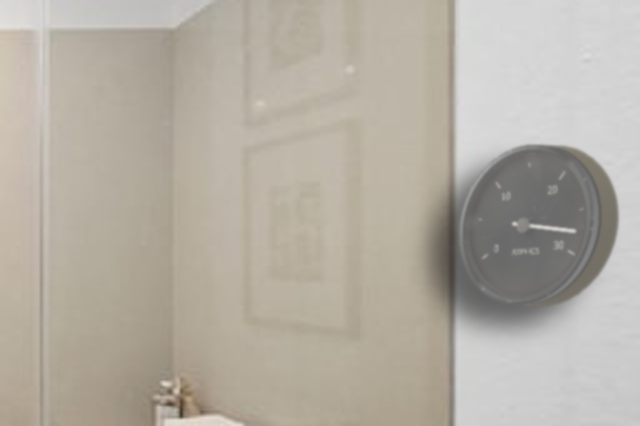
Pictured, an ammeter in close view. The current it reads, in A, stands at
27.5 A
